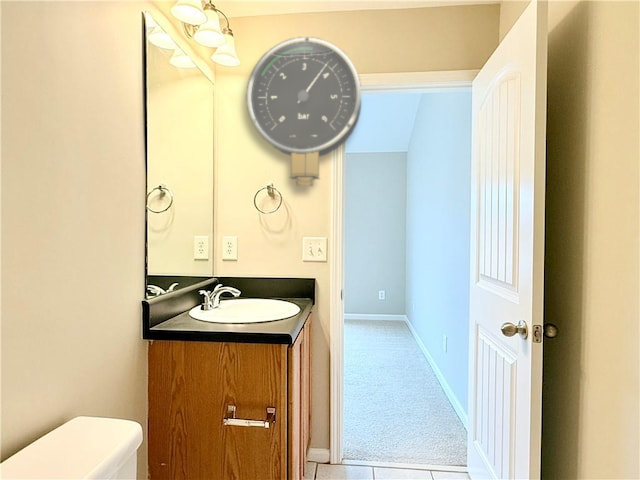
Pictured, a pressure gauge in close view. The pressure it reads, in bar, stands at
3.8 bar
